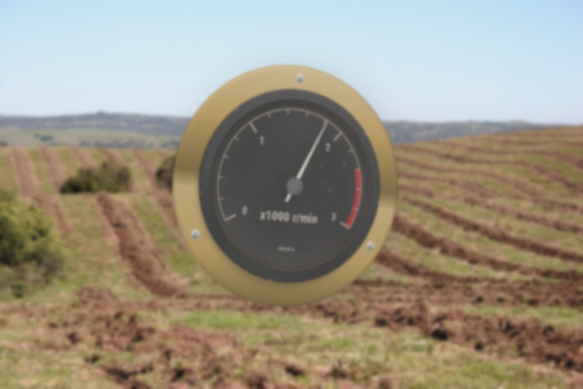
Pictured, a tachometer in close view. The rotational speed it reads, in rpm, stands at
1800 rpm
